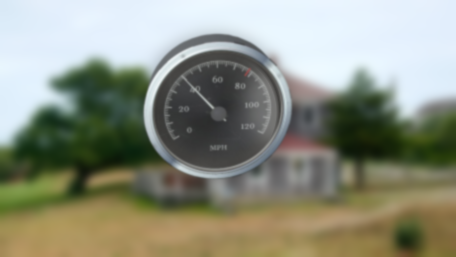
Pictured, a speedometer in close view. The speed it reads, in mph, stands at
40 mph
